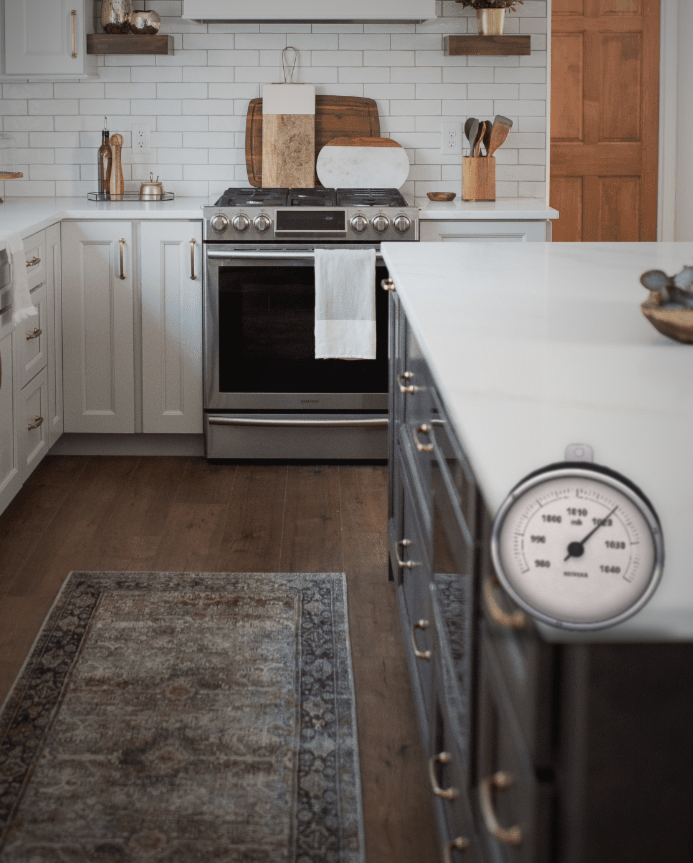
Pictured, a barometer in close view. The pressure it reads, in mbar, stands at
1020 mbar
